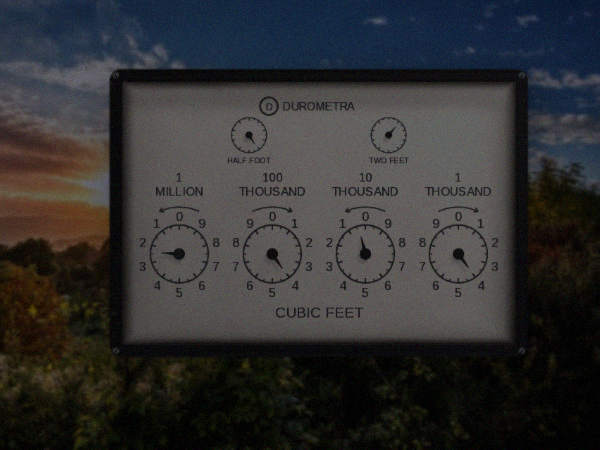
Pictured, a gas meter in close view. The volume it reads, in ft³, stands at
240400 ft³
